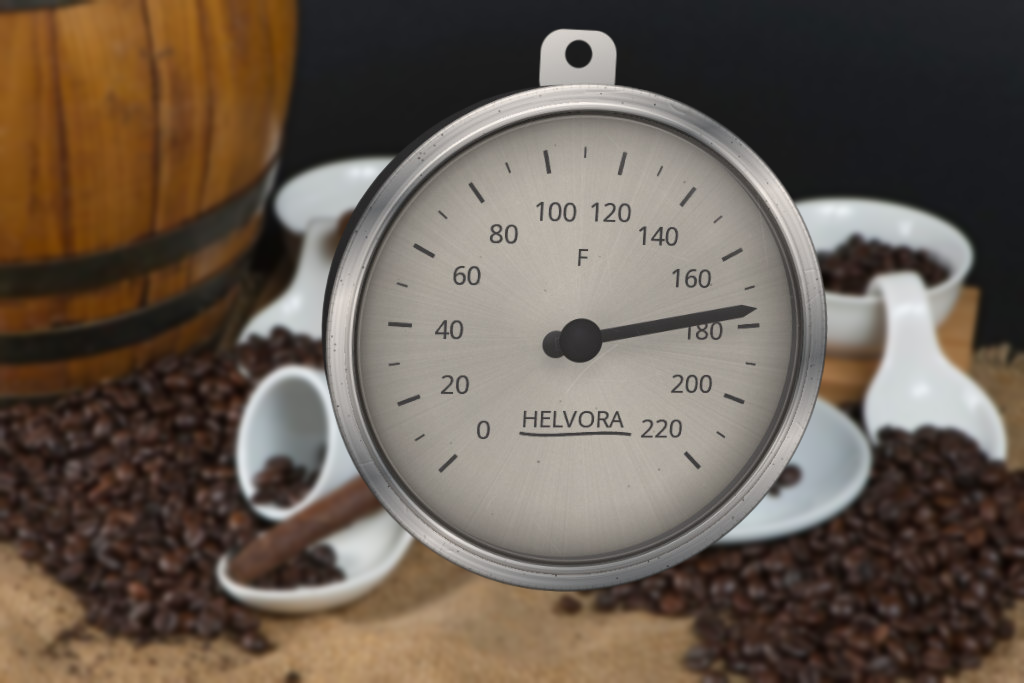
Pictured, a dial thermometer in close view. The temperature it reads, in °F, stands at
175 °F
